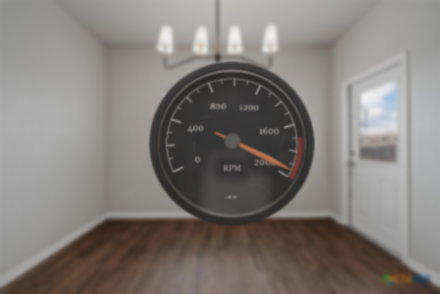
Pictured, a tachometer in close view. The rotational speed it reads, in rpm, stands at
1950 rpm
